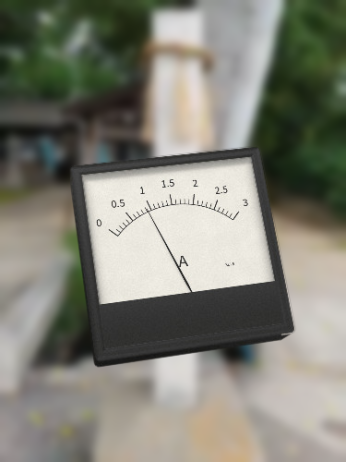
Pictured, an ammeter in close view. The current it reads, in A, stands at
0.9 A
